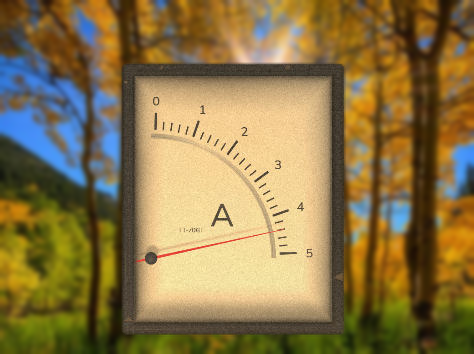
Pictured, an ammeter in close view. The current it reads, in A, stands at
4.4 A
